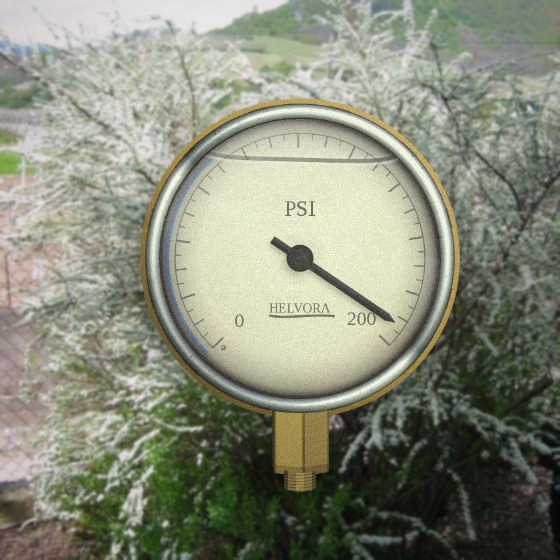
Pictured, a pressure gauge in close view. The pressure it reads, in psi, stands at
192.5 psi
